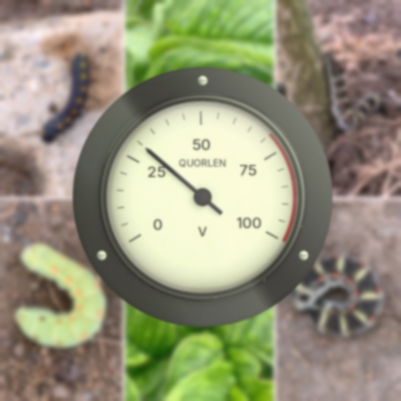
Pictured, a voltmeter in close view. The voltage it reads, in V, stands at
30 V
